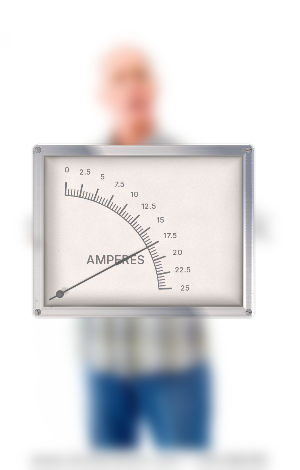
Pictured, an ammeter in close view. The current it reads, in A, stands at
17.5 A
